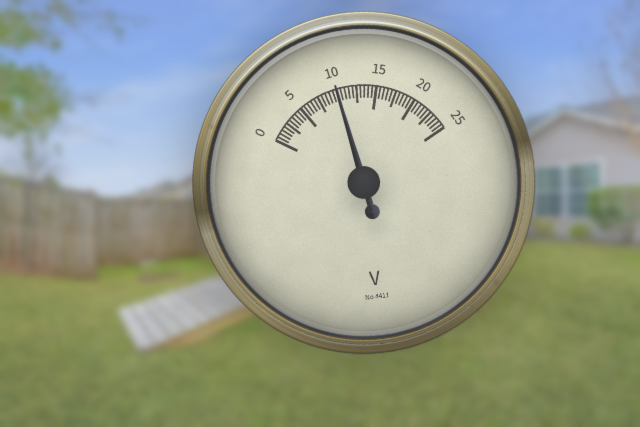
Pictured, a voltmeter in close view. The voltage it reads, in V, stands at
10 V
